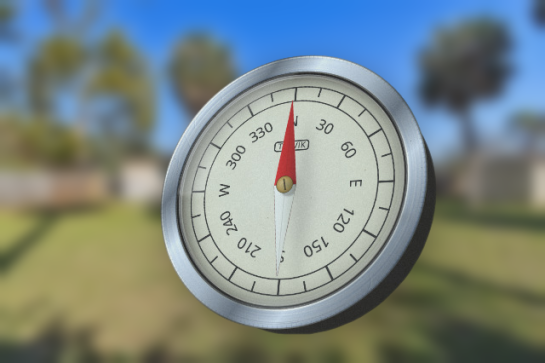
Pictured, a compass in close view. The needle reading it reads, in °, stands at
0 °
